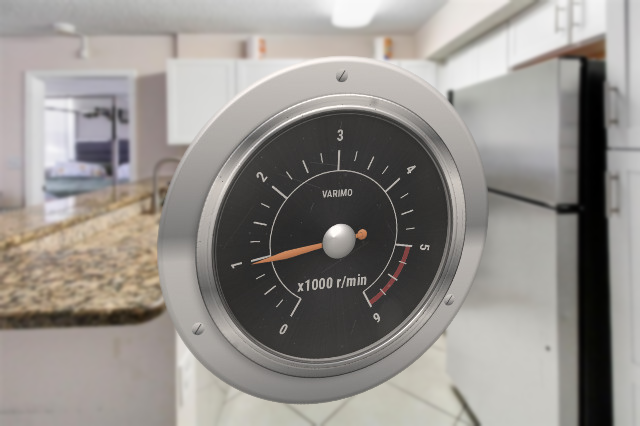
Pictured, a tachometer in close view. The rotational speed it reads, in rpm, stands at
1000 rpm
